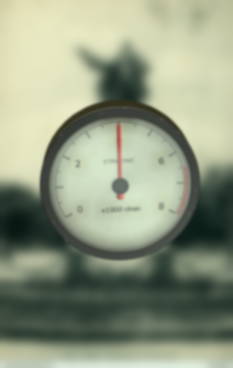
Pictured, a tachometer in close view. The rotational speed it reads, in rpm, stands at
4000 rpm
